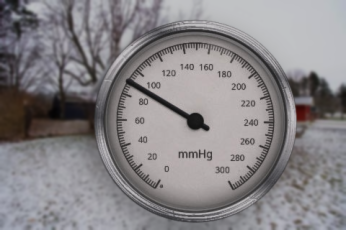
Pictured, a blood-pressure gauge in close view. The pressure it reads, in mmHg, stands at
90 mmHg
